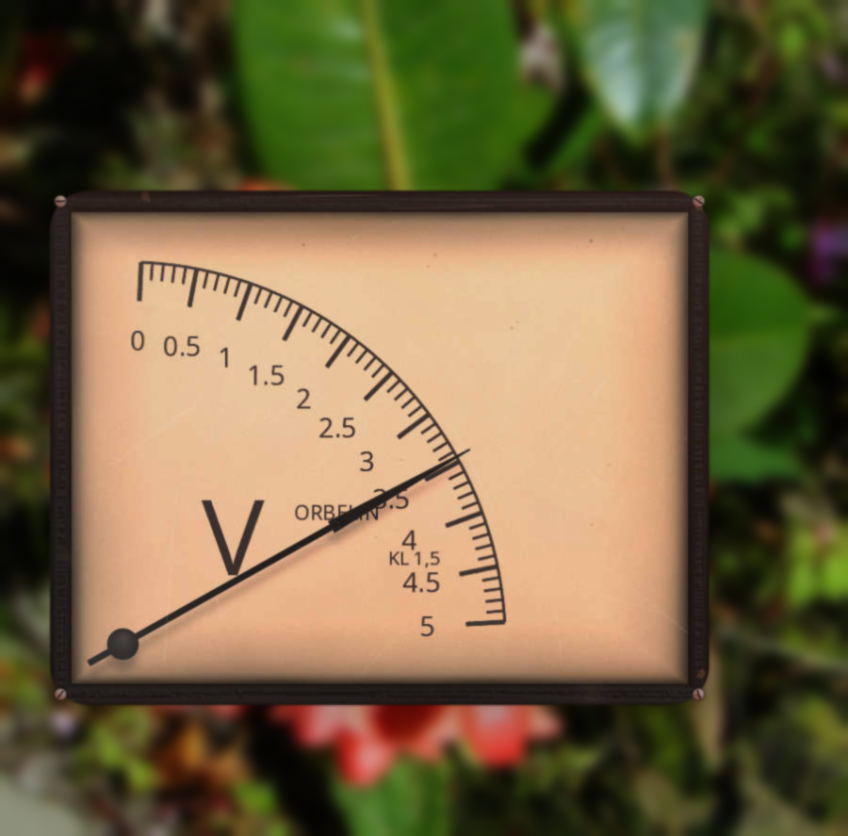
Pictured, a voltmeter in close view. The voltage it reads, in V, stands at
3.45 V
